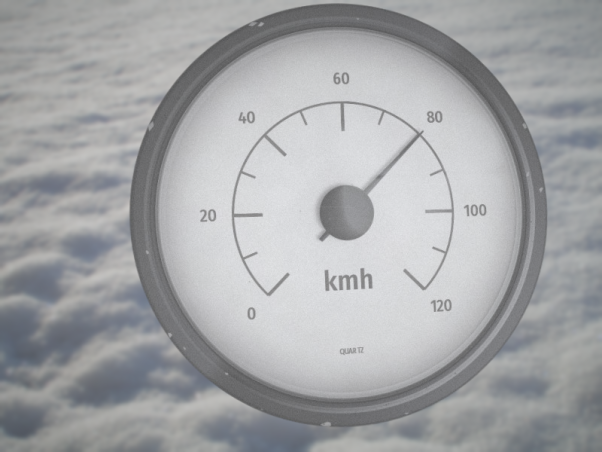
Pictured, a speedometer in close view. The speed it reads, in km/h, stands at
80 km/h
